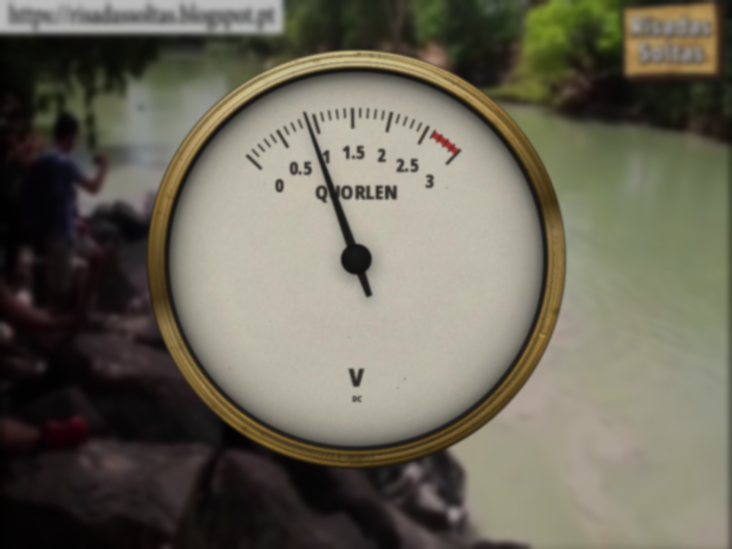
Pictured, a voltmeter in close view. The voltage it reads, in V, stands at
0.9 V
